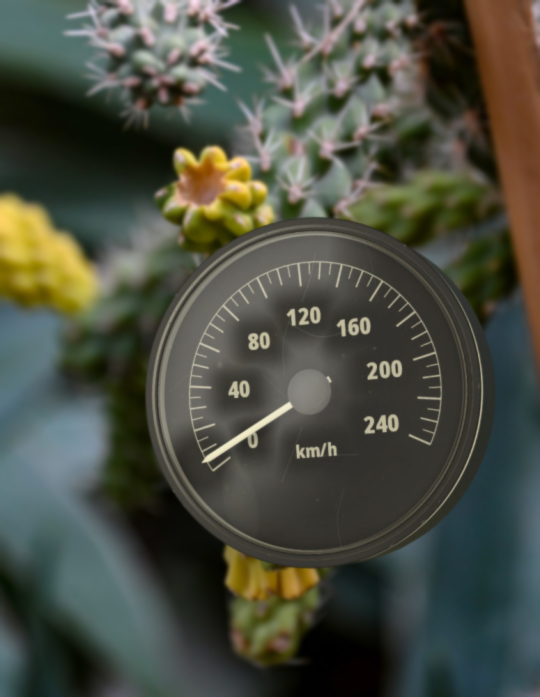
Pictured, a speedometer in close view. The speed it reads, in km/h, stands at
5 km/h
